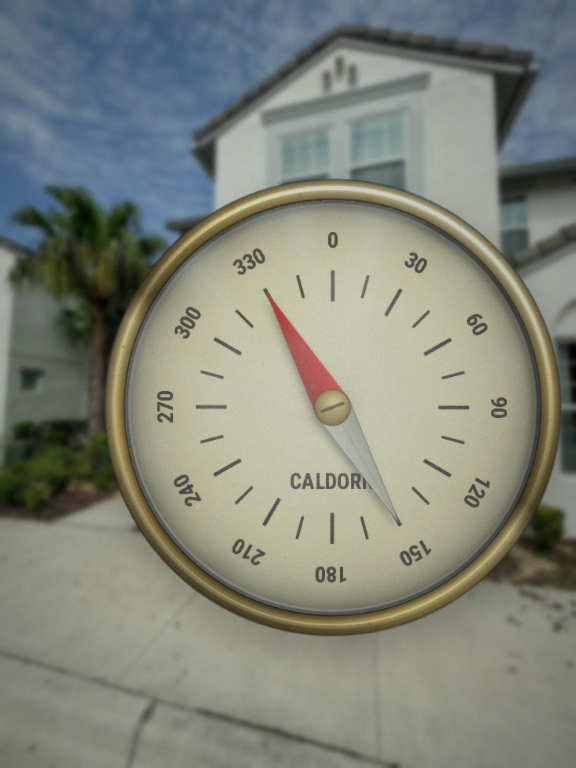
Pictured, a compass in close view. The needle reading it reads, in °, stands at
330 °
